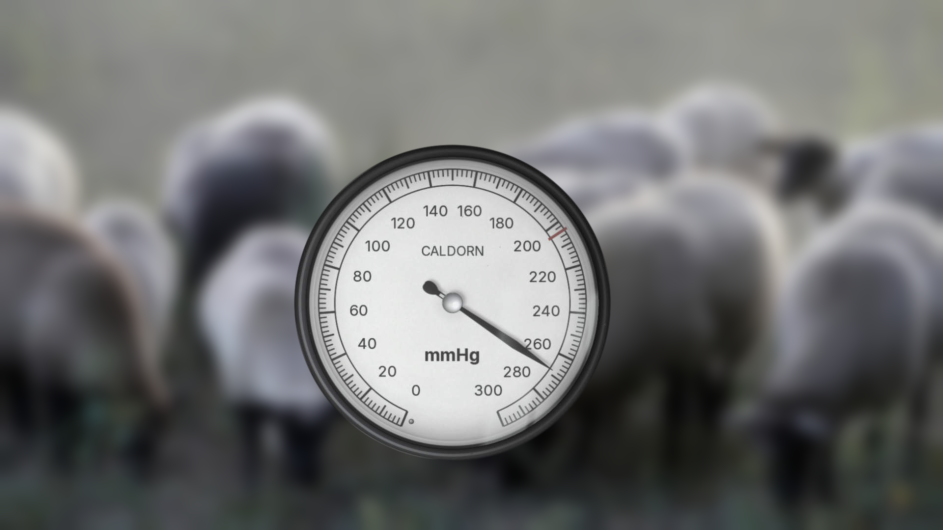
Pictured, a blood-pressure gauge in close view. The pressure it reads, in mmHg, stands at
268 mmHg
